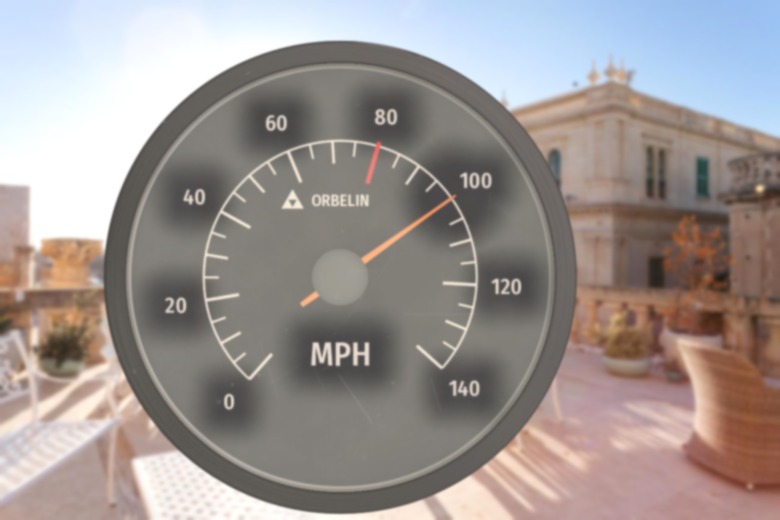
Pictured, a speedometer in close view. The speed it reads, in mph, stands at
100 mph
